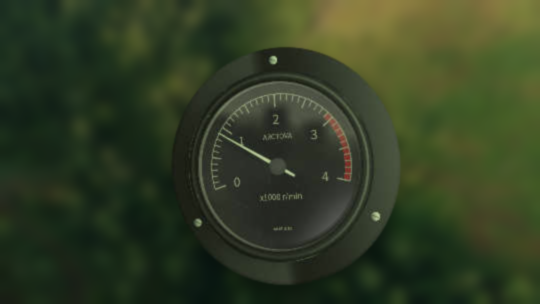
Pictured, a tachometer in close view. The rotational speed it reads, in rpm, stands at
900 rpm
